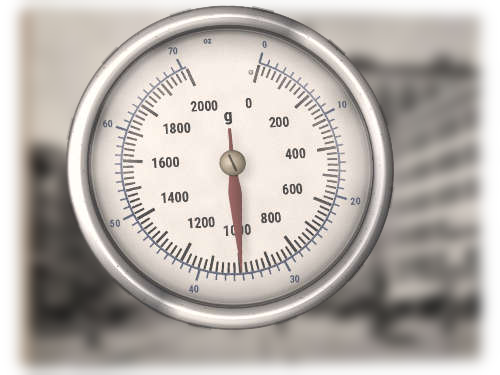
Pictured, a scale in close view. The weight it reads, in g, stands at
1000 g
